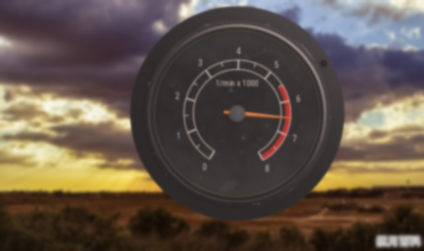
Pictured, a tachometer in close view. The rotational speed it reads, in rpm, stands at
6500 rpm
